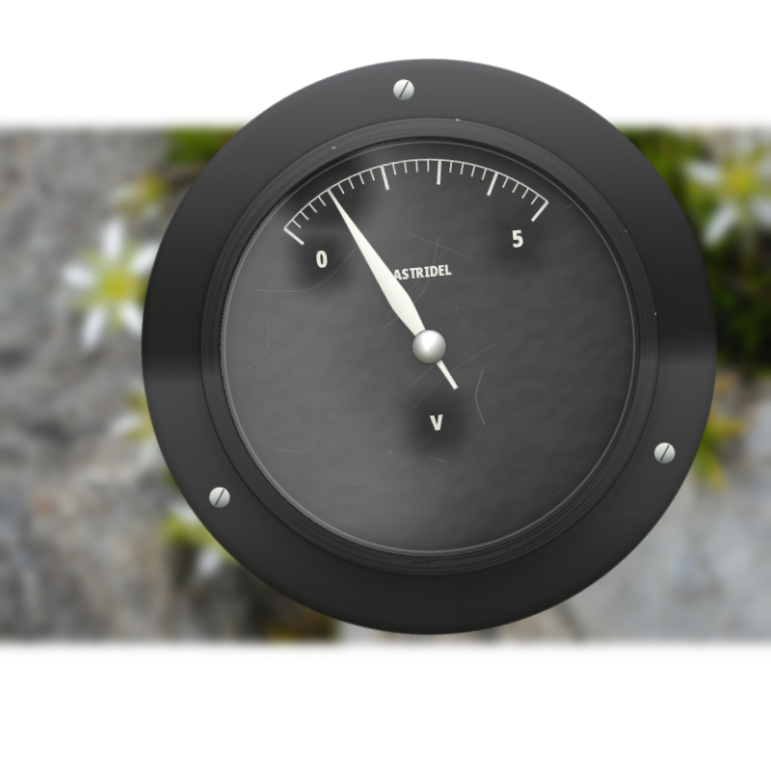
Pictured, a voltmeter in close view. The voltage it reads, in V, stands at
1 V
